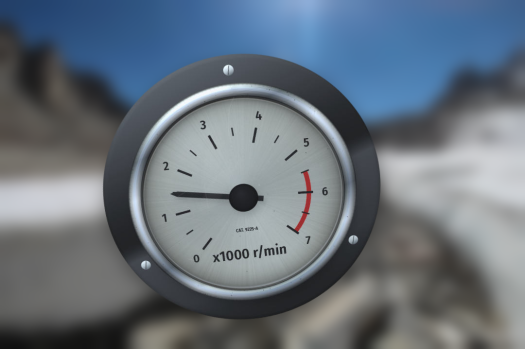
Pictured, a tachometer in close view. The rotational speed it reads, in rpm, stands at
1500 rpm
